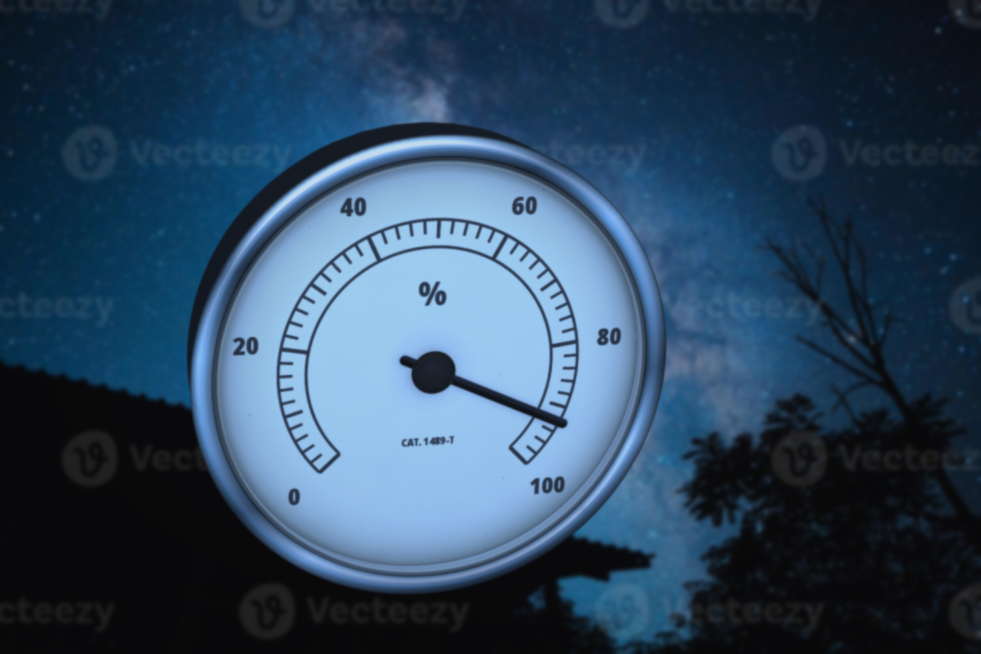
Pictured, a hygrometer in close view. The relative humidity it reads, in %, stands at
92 %
